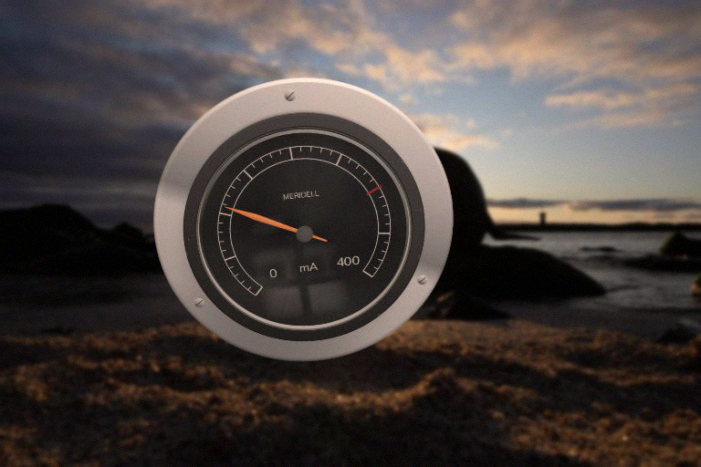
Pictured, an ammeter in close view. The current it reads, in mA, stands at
110 mA
